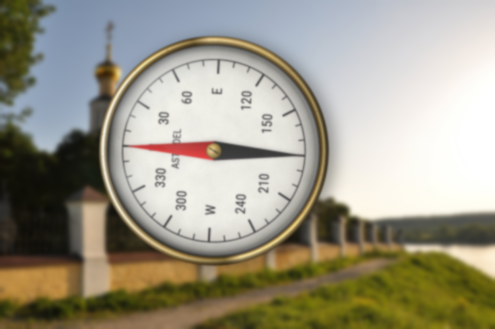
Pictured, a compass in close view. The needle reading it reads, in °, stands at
0 °
